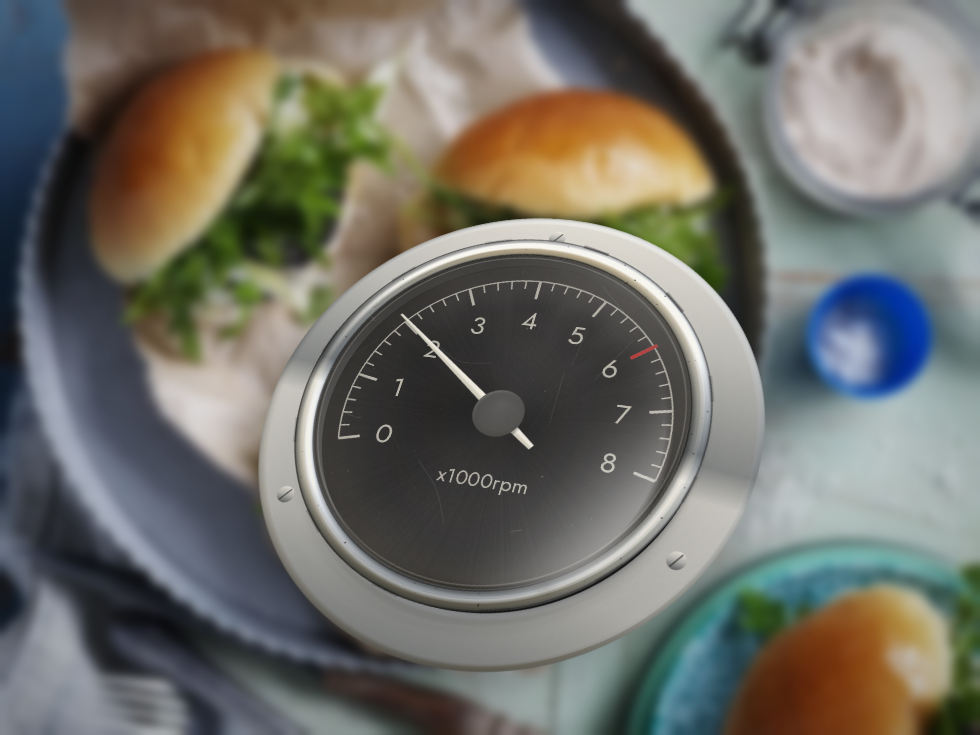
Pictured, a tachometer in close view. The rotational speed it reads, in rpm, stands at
2000 rpm
